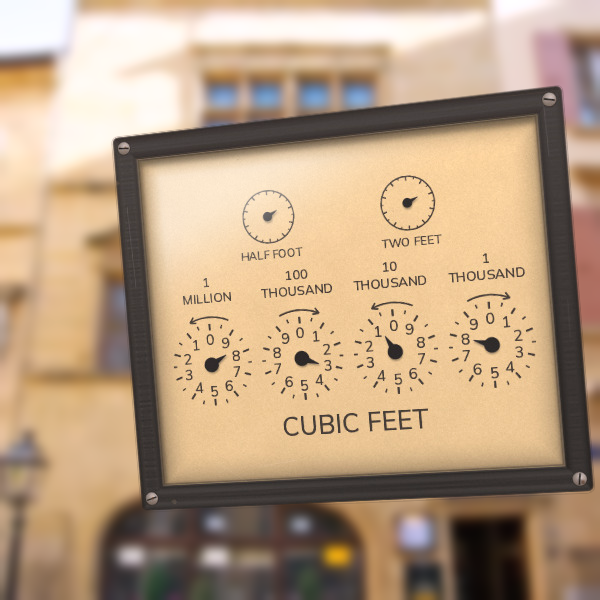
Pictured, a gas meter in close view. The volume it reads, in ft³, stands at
830800 ft³
